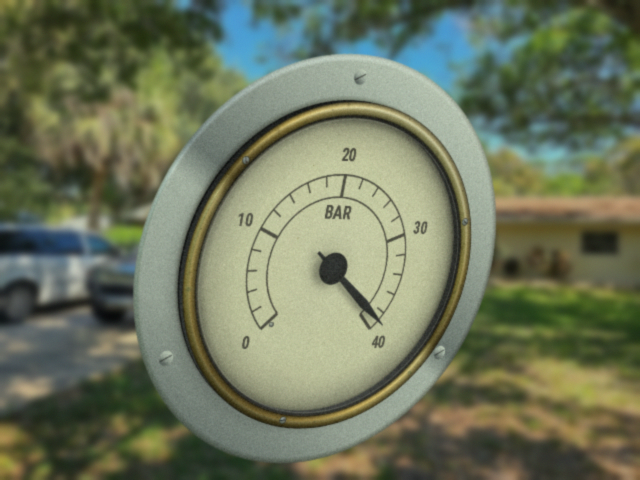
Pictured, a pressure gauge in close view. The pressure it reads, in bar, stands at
39 bar
